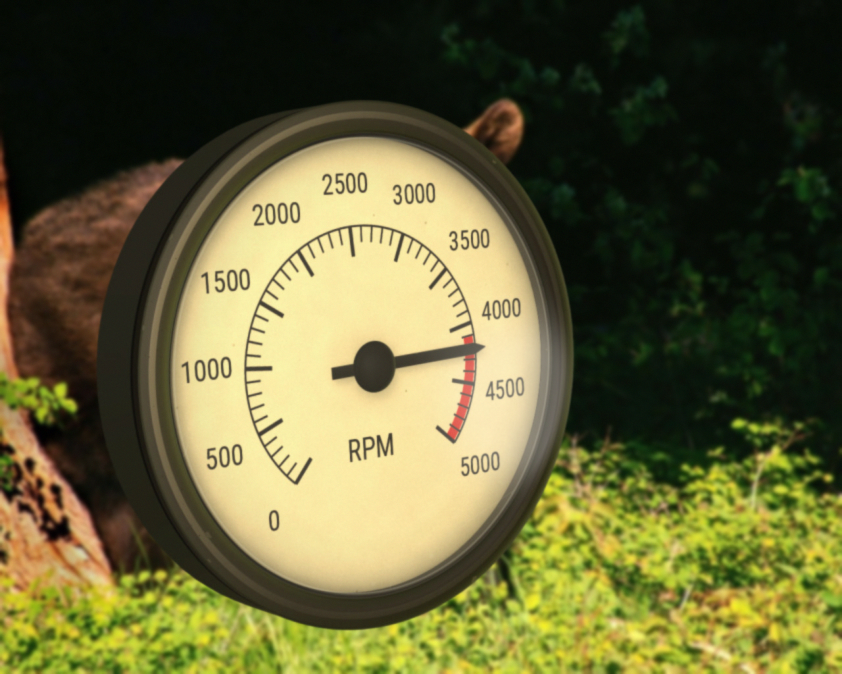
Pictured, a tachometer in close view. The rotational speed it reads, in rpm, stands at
4200 rpm
